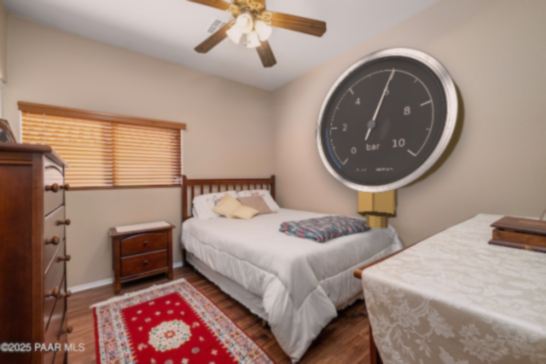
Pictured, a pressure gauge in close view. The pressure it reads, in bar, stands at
6 bar
